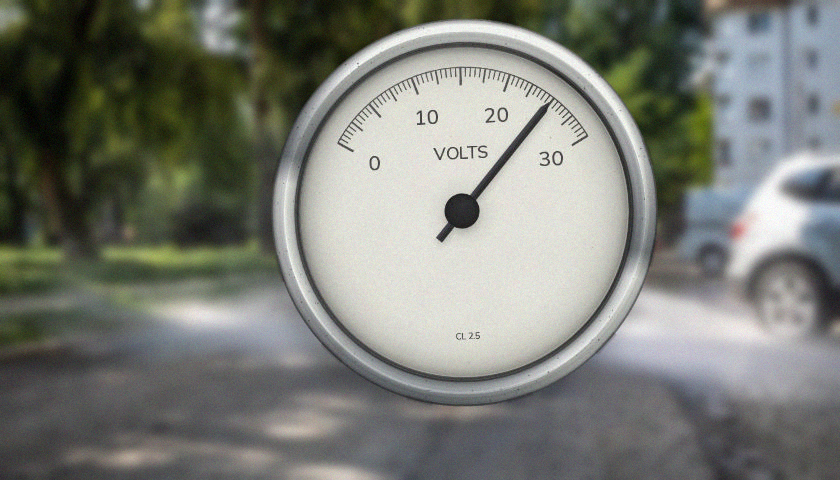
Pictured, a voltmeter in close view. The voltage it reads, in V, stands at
25 V
